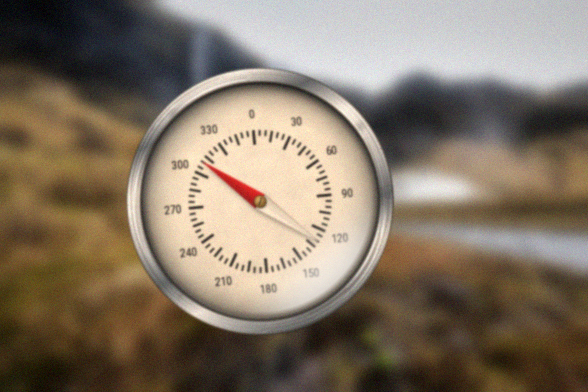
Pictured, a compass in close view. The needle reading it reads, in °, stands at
310 °
